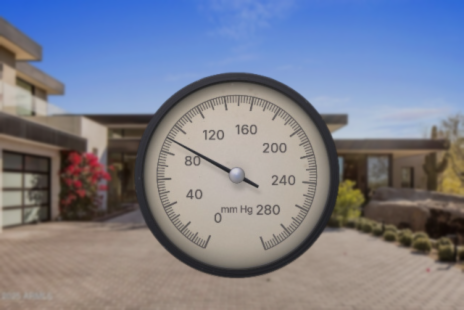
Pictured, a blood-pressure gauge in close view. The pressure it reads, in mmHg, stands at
90 mmHg
